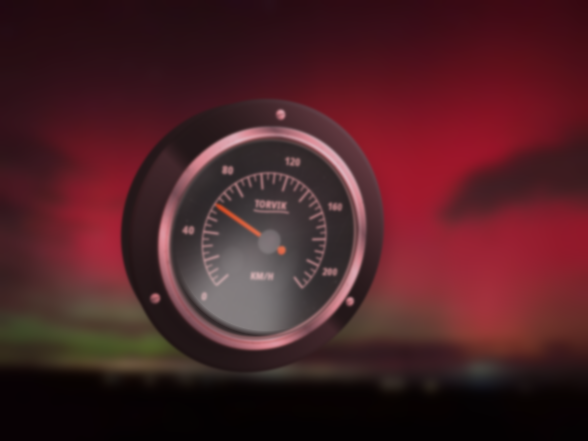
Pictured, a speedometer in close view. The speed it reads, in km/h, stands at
60 km/h
